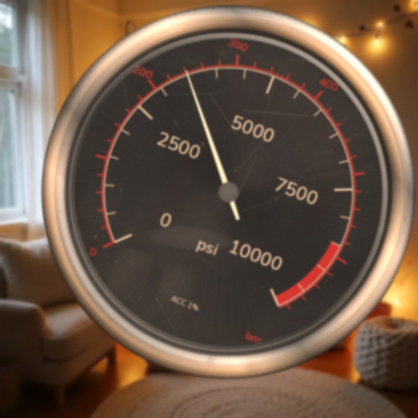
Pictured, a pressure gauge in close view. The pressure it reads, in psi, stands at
3500 psi
